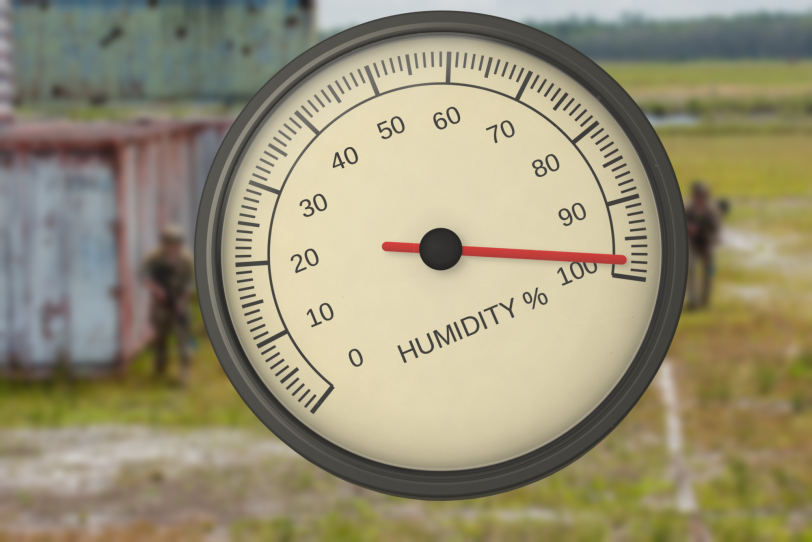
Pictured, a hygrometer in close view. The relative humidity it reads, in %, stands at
98 %
